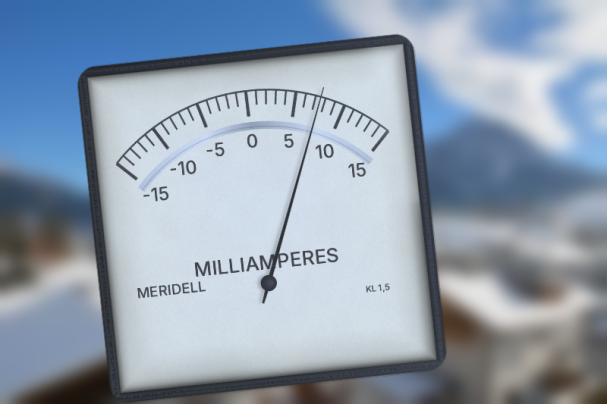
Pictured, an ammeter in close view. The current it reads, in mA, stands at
7.5 mA
